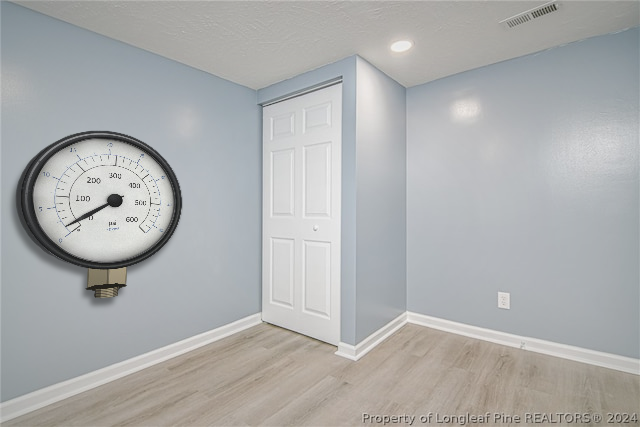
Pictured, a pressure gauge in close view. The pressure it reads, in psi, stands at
20 psi
